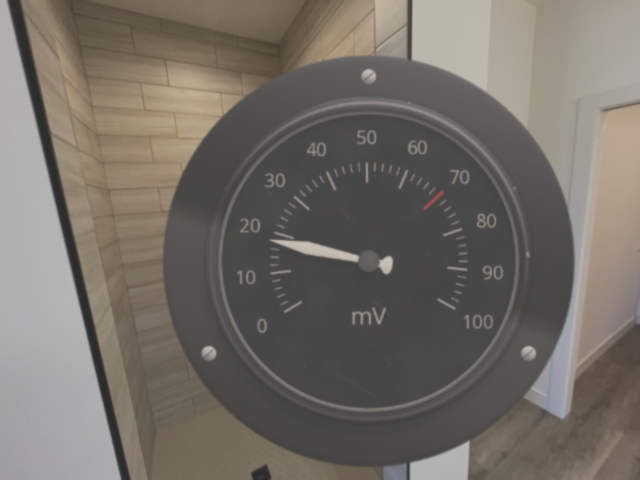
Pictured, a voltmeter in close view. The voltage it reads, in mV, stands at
18 mV
